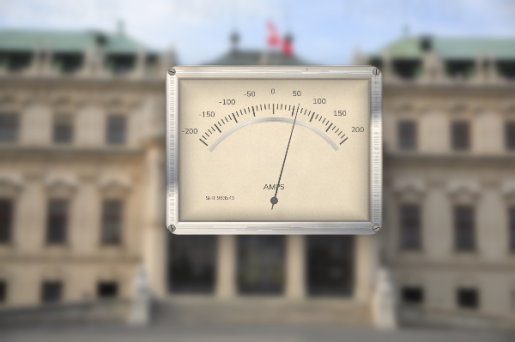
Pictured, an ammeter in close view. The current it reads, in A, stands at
60 A
